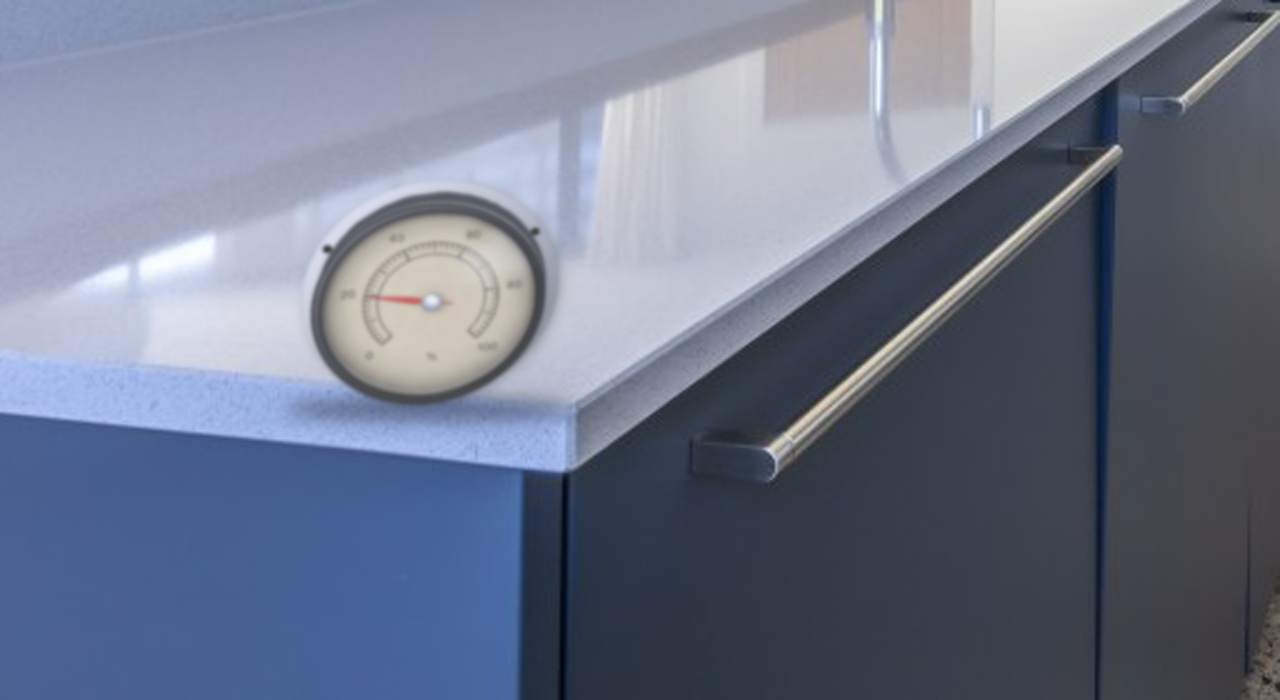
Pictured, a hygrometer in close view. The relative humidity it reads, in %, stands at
20 %
